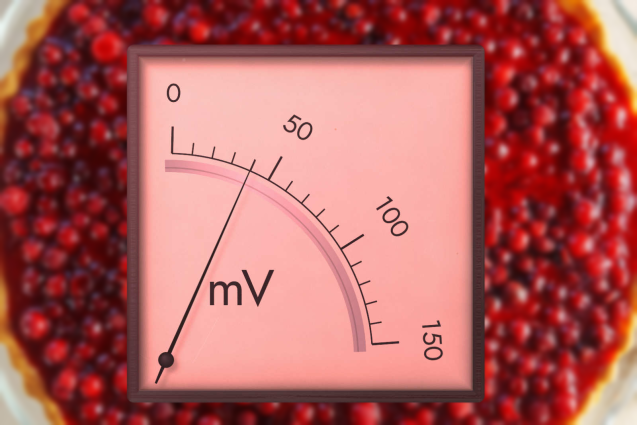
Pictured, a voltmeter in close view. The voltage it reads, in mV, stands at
40 mV
